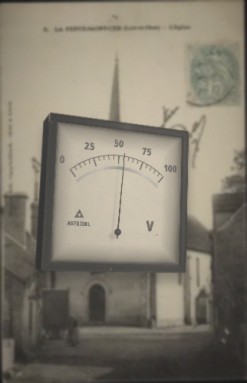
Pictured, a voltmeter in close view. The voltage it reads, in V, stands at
55 V
